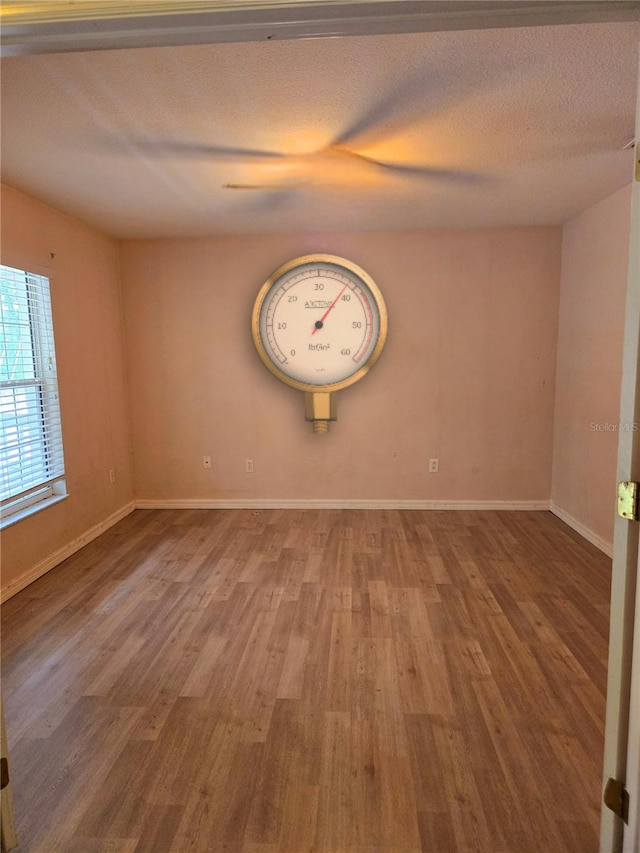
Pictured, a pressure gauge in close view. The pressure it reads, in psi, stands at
38 psi
